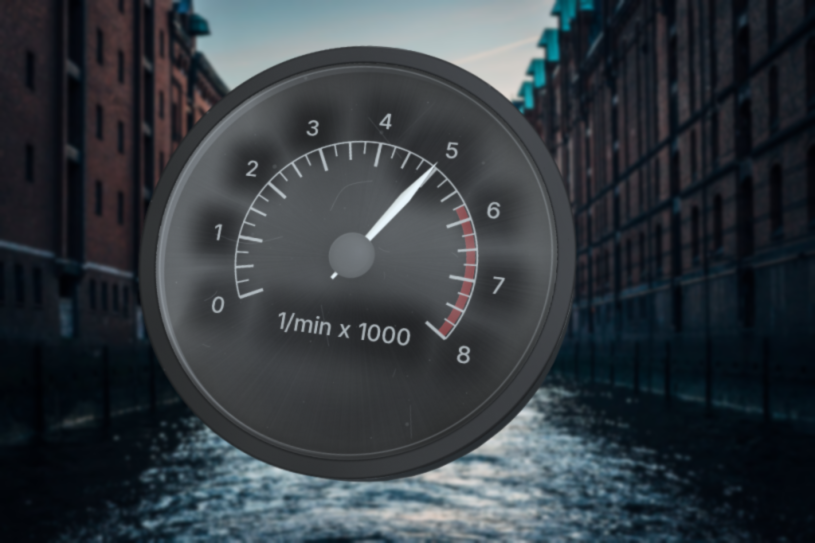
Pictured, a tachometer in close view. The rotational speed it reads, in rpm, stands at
5000 rpm
